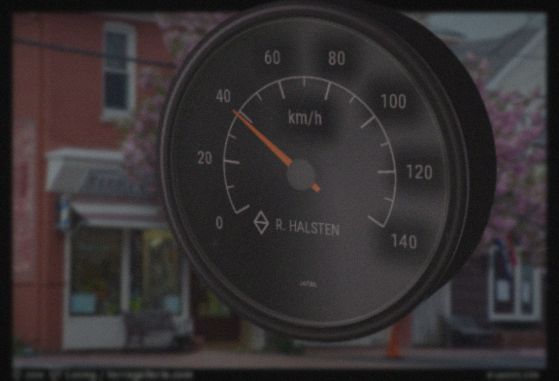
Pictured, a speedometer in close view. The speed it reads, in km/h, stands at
40 km/h
